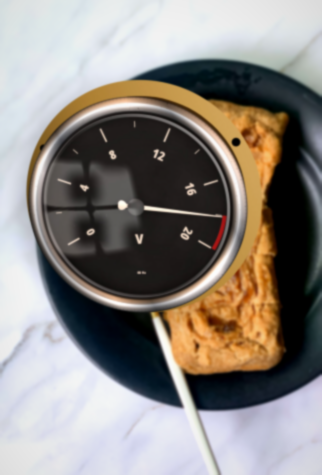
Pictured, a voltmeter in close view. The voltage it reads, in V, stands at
18 V
